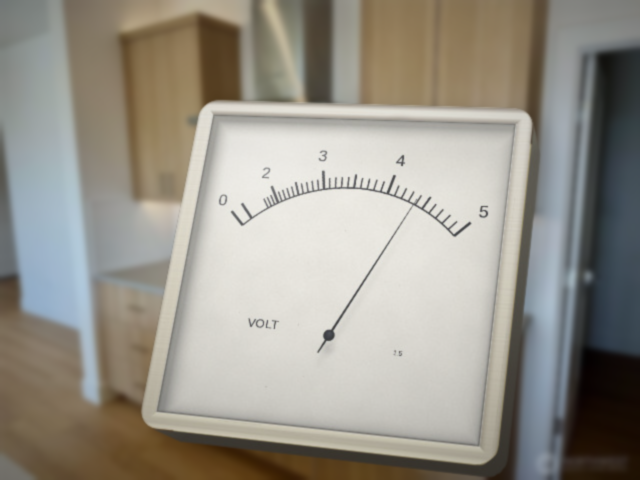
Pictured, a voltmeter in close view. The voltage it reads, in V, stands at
4.4 V
